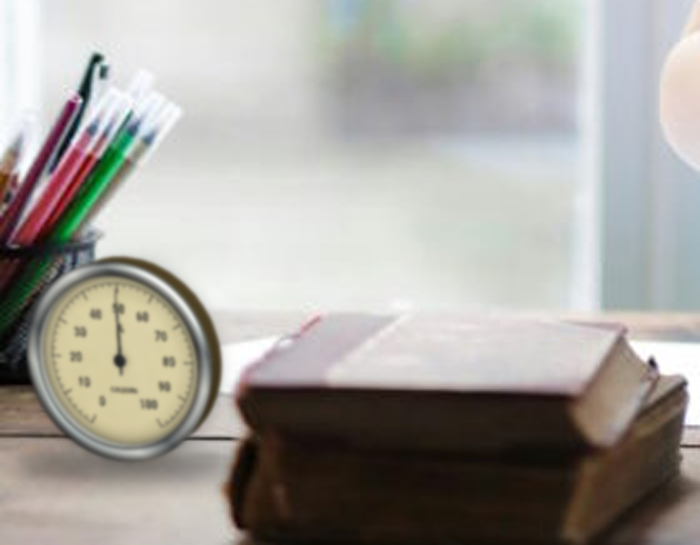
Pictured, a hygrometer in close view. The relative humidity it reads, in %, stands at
50 %
